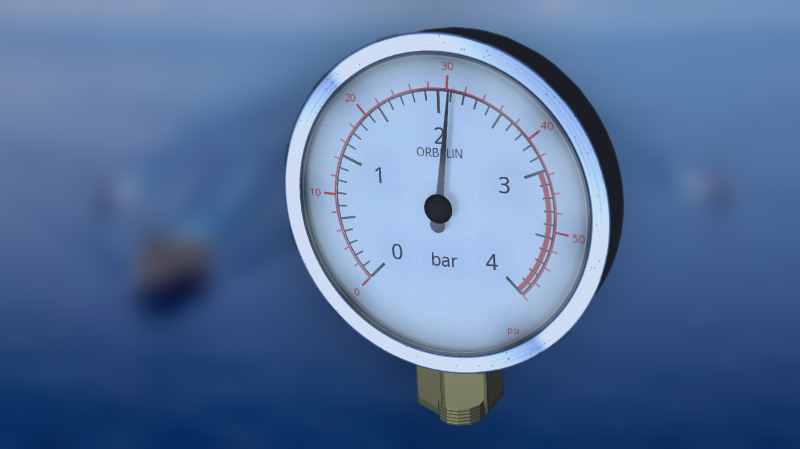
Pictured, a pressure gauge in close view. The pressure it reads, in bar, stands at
2.1 bar
